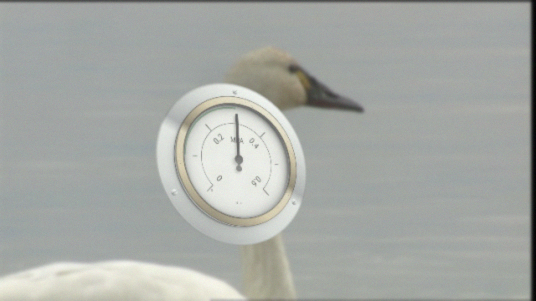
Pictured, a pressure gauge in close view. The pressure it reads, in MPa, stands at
0.3 MPa
